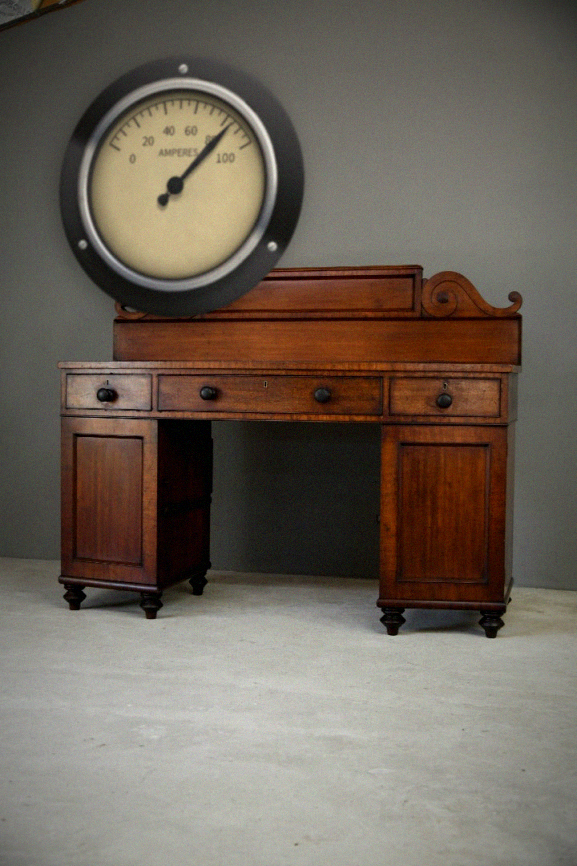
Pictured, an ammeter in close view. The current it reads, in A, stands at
85 A
